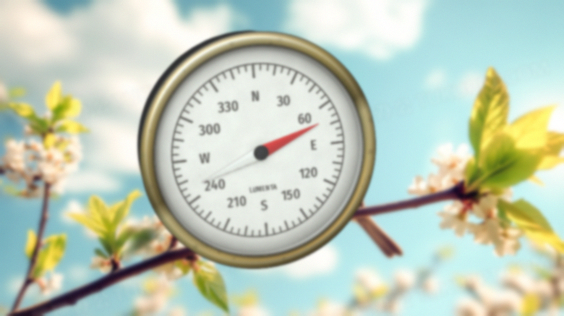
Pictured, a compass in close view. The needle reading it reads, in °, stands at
70 °
